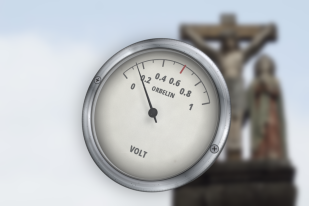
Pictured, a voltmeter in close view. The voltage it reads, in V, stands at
0.15 V
